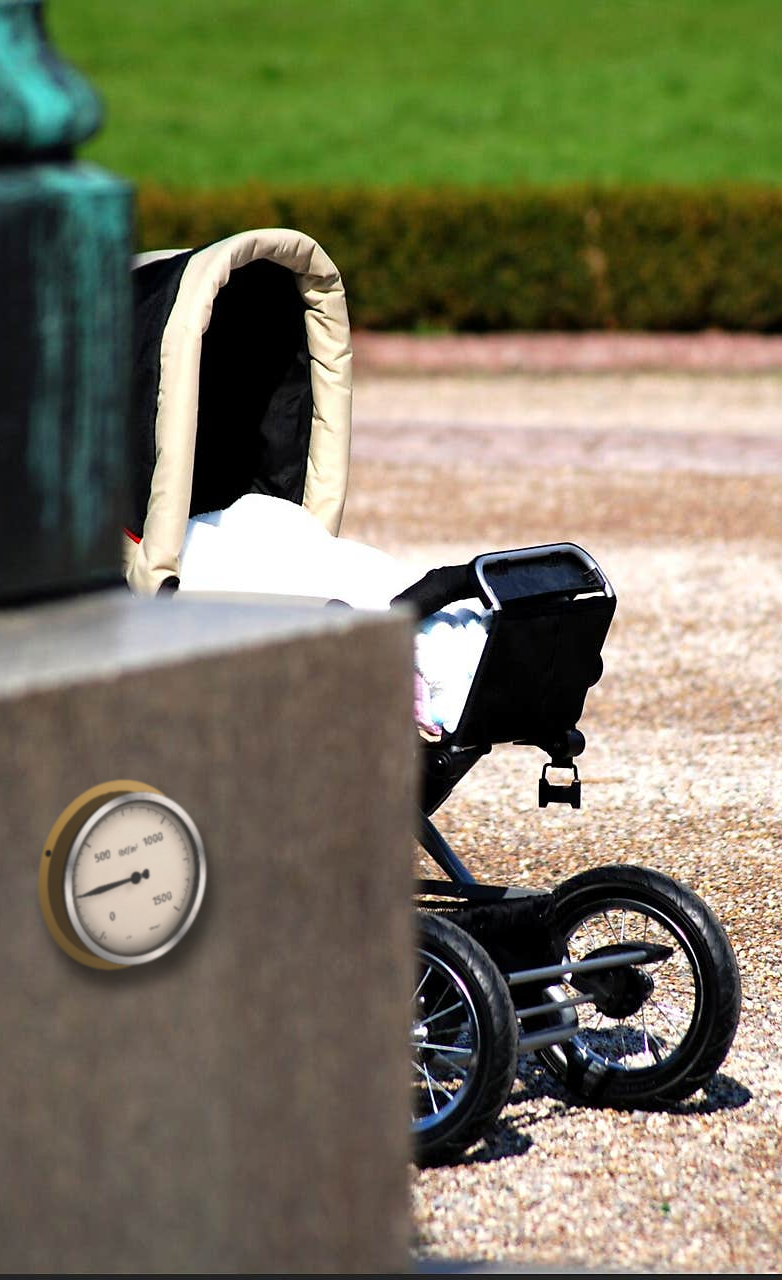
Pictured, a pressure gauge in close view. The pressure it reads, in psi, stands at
250 psi
